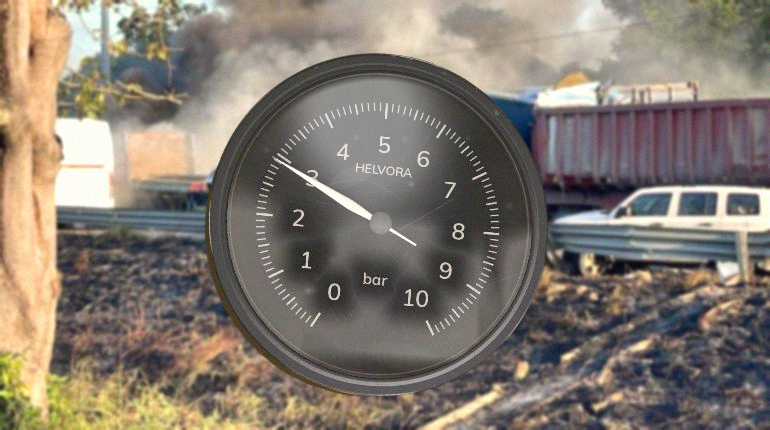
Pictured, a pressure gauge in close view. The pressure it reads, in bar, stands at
2.9 bar
